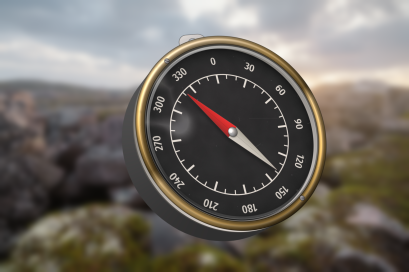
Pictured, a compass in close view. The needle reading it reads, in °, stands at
320 °
